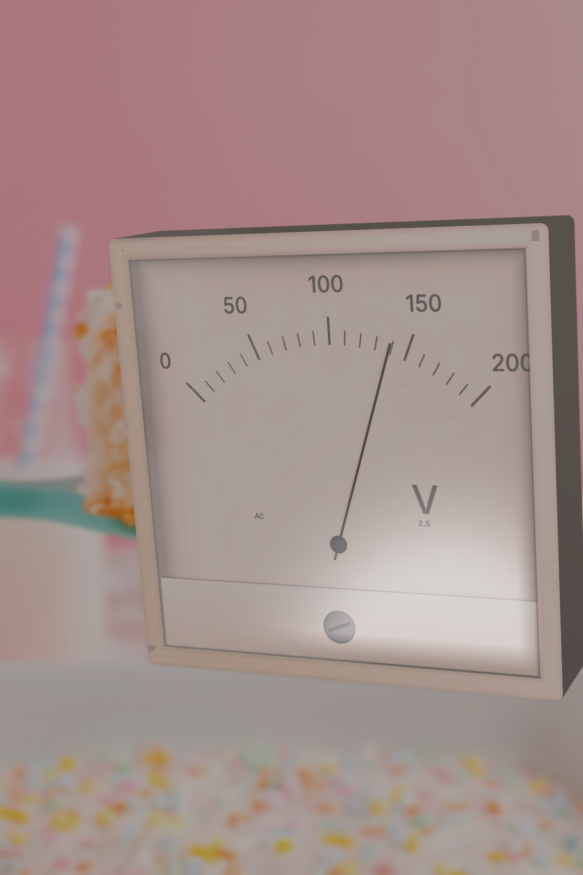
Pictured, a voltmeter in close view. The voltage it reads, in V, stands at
140 V
